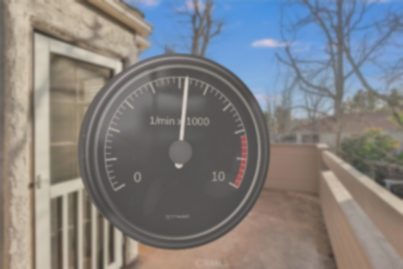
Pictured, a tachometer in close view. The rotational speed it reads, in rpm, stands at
5200 rpm
